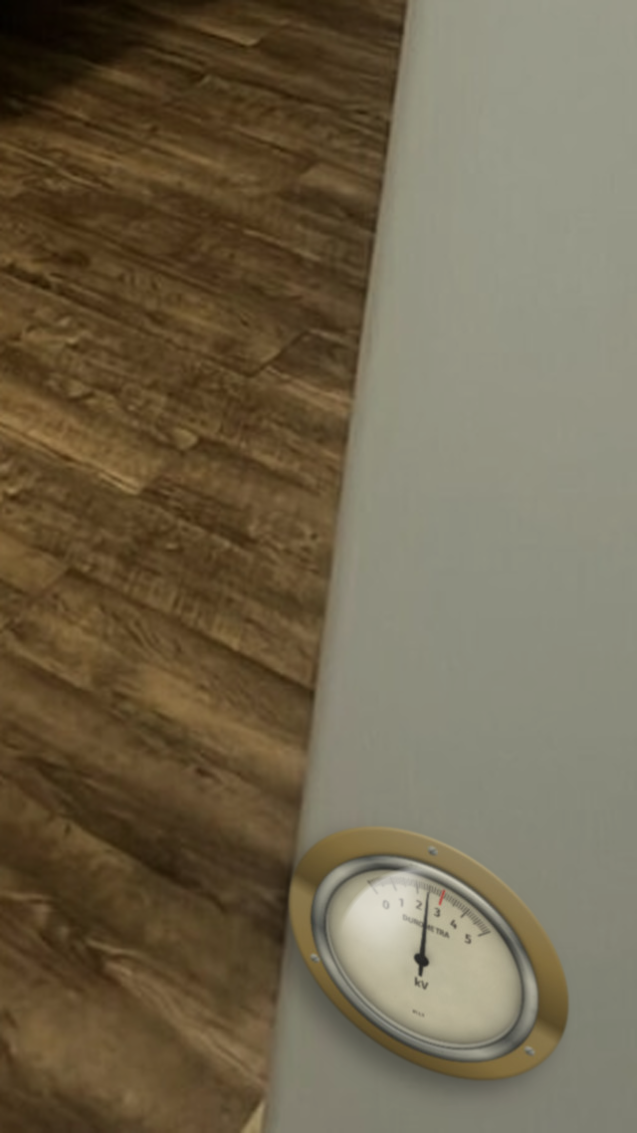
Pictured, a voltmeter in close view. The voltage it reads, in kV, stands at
2.5 kV
